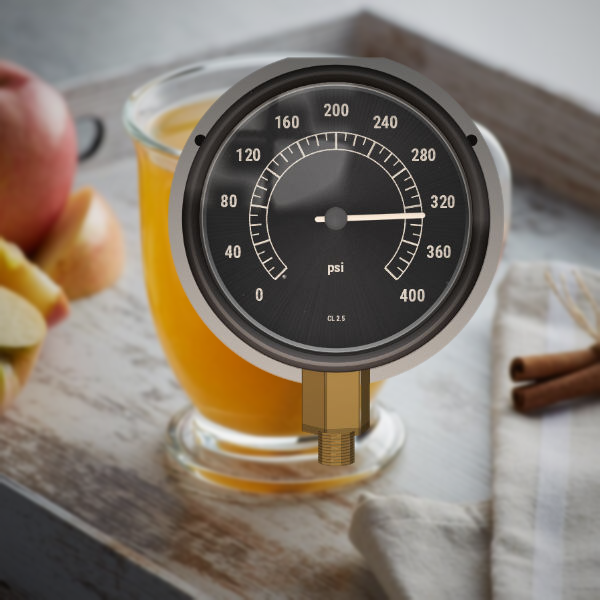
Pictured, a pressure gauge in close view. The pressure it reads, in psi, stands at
330 psi
